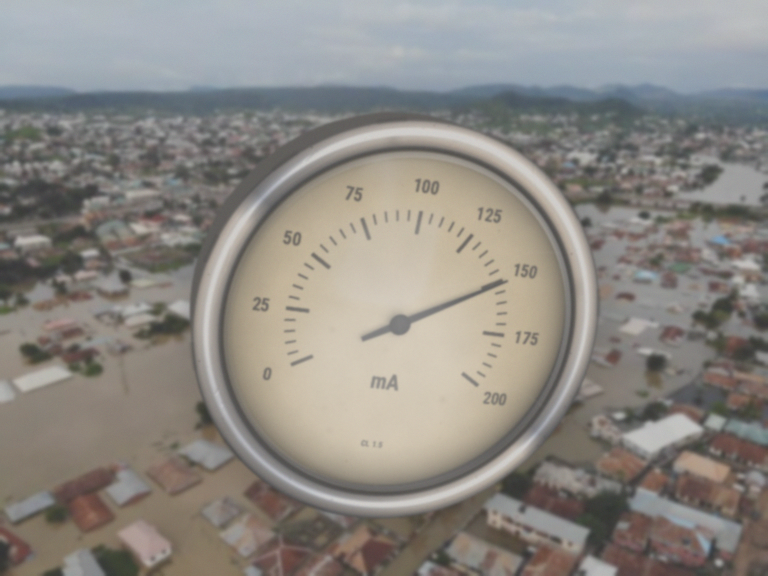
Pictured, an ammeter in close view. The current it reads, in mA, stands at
150 mA
